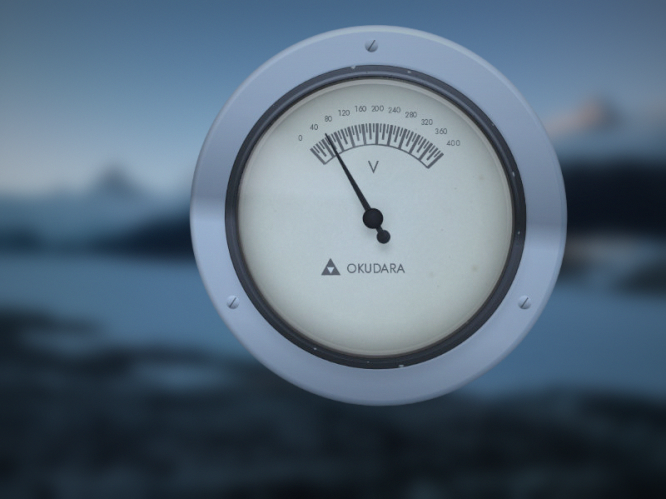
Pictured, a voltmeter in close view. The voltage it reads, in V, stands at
60 V
